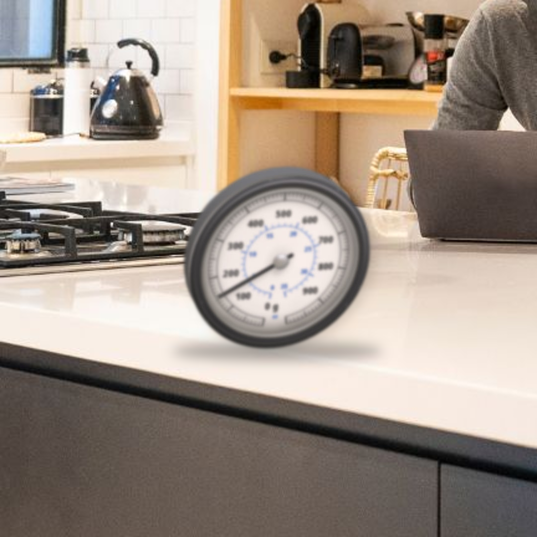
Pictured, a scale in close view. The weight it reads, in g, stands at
150 g
